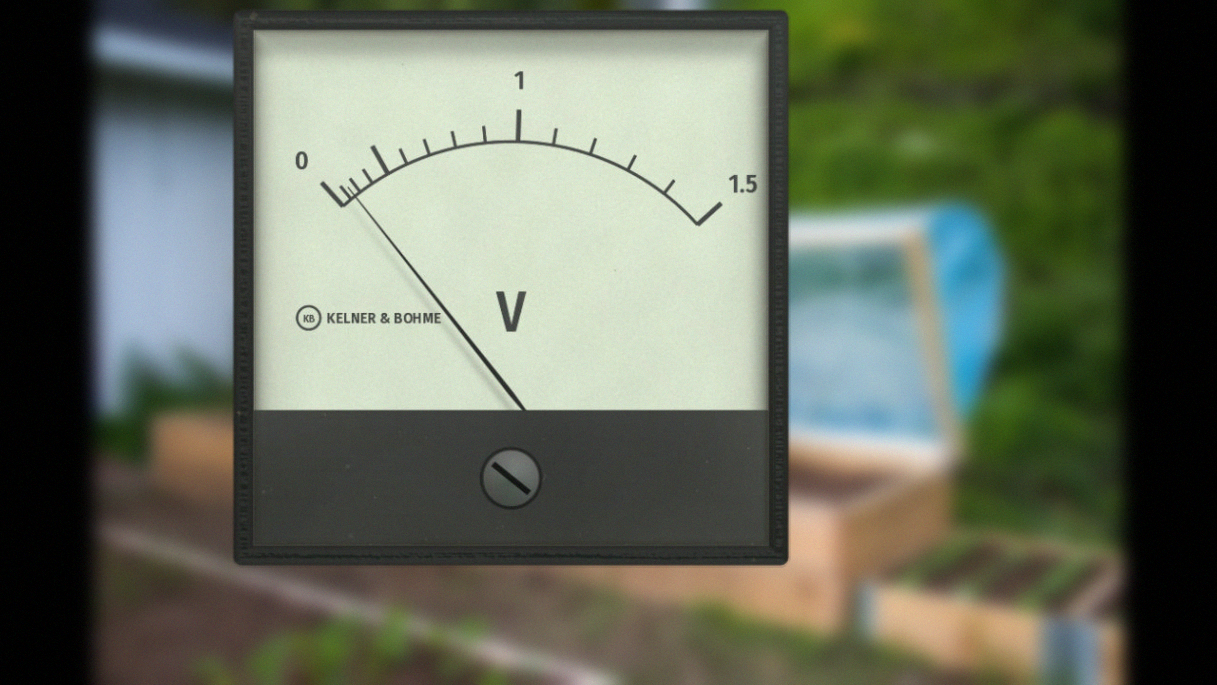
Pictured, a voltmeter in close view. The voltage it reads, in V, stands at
0.25 V
